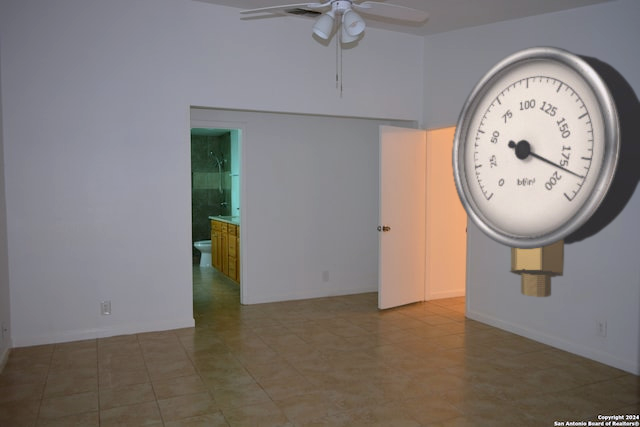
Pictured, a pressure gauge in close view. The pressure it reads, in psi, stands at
185 psi
